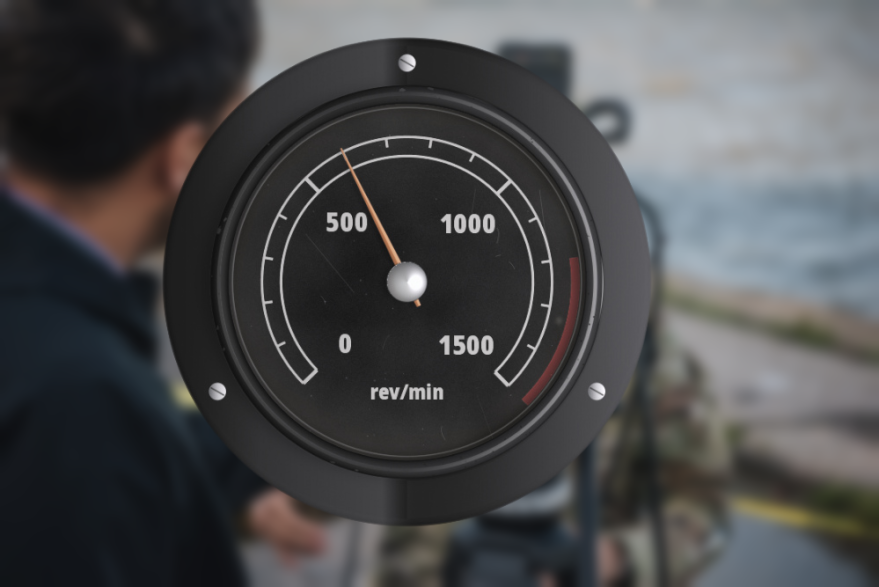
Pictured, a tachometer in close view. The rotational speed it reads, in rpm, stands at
600 rpm
